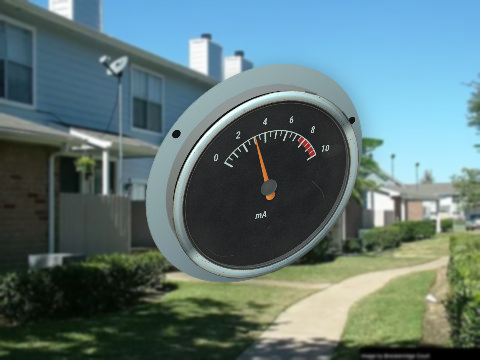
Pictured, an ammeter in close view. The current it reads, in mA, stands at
3 mA
